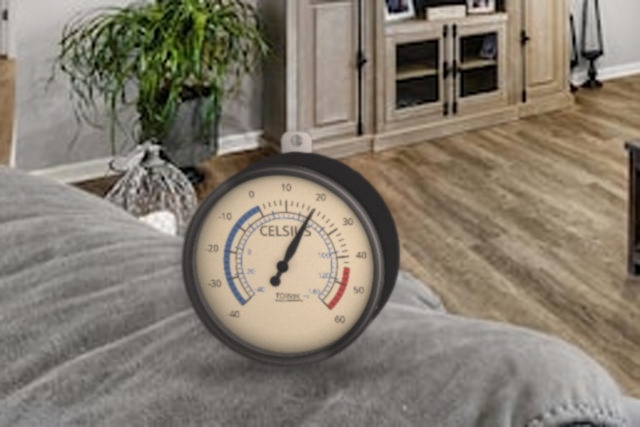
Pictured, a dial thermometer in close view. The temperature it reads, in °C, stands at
20 °C
